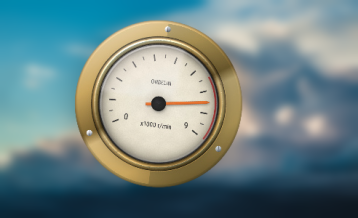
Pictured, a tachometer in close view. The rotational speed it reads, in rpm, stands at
7500 rpm
